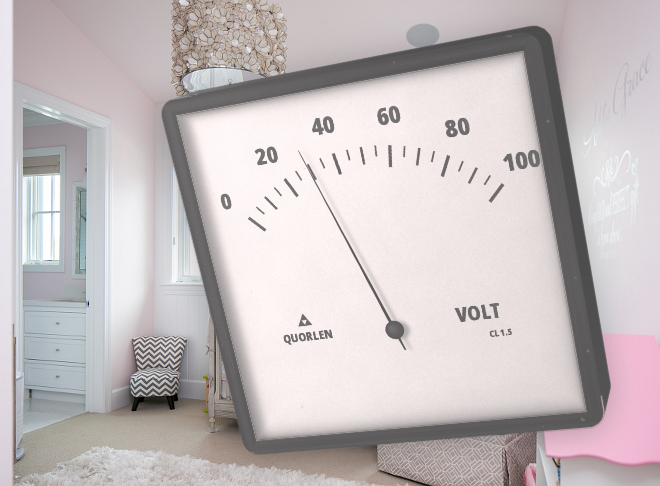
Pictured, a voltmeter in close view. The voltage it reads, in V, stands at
30 V
